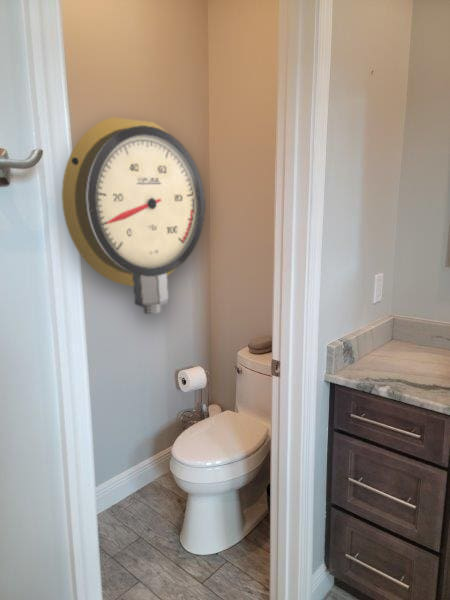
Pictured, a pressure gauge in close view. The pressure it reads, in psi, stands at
10 psi
